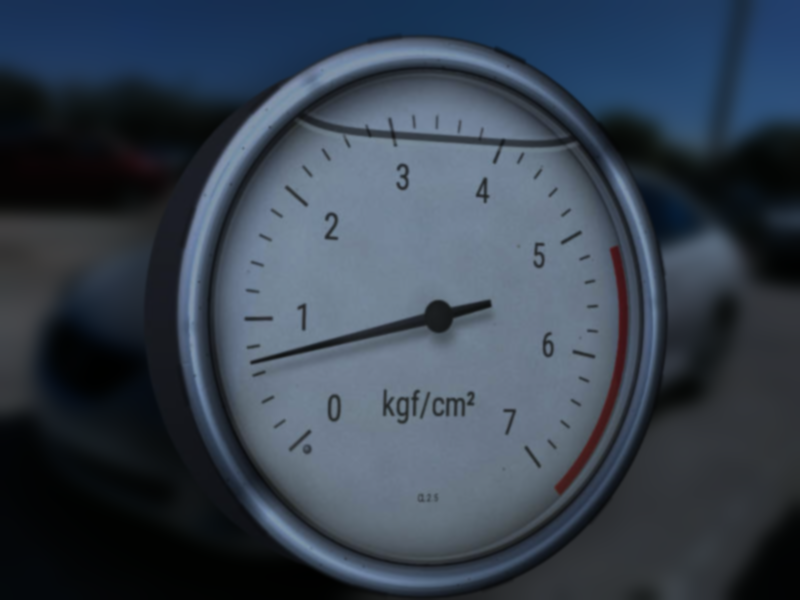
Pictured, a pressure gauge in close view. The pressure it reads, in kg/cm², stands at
0.7 kg/cm²
